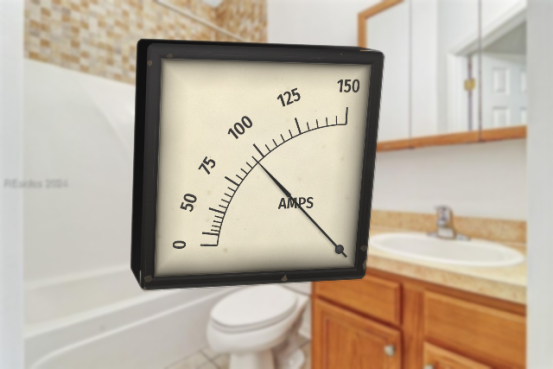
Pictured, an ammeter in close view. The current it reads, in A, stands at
95 A
